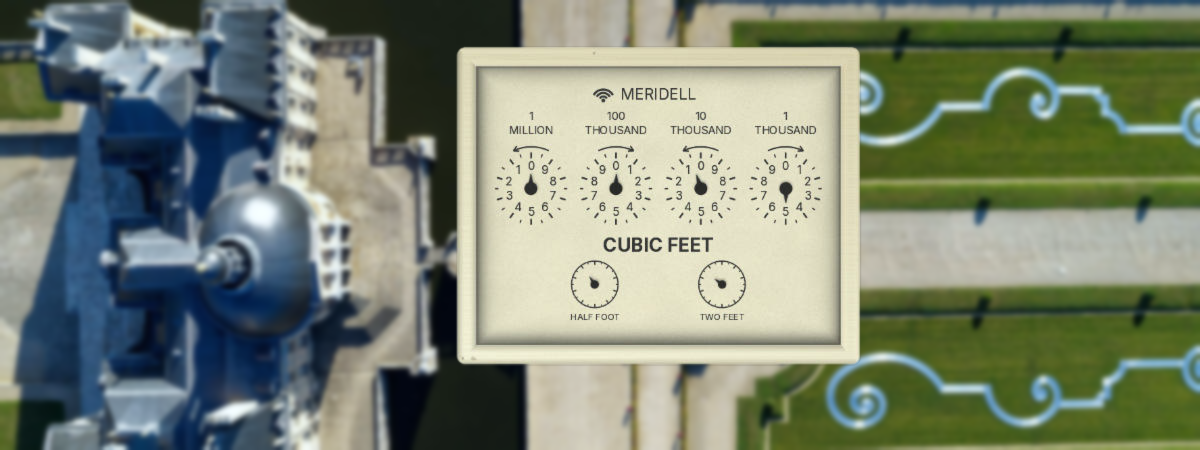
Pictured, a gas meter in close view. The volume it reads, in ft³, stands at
500 ft³
